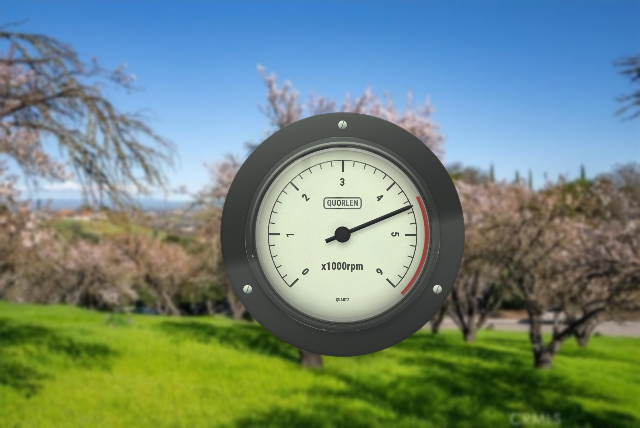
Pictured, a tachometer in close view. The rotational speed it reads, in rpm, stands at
4500 rpm
